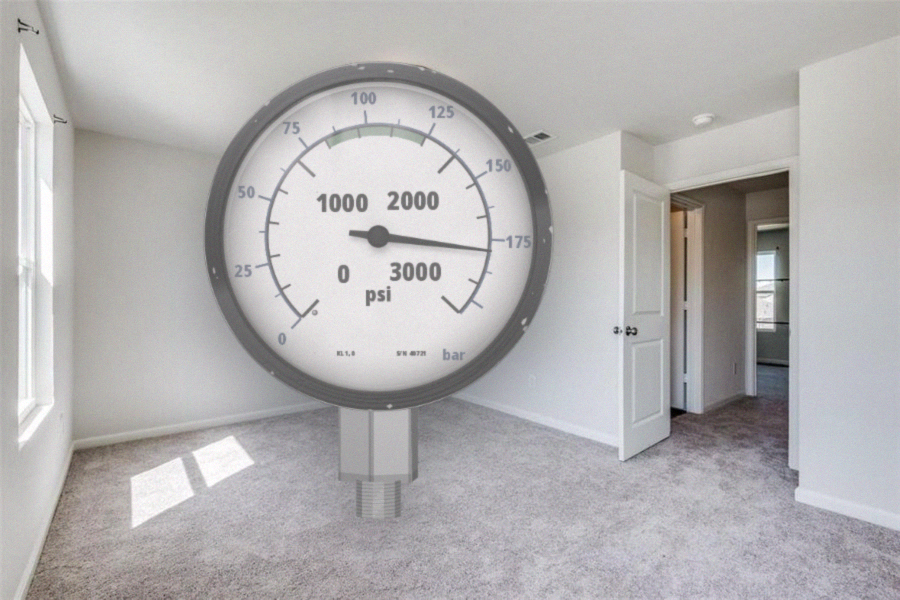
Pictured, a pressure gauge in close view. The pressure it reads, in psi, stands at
2600 psi
